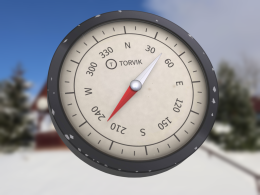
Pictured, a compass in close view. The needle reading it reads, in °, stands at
225 °
